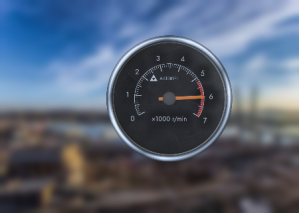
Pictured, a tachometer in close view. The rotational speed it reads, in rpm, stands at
6000 rpm
